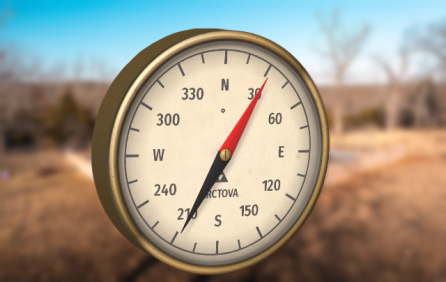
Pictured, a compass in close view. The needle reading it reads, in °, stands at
30 °
